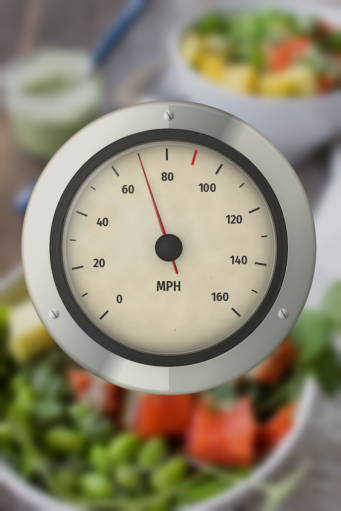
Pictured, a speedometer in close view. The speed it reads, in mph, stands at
70 mph
